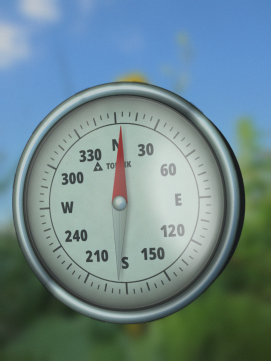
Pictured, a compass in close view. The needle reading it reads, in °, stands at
5 °
